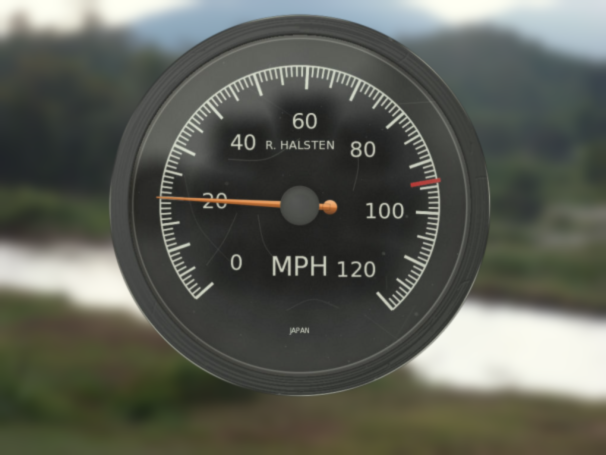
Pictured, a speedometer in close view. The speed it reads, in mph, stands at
20 mph
